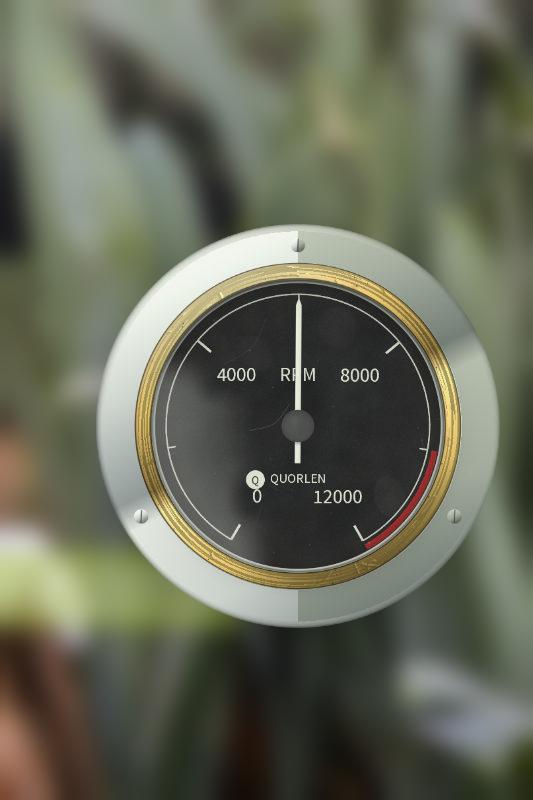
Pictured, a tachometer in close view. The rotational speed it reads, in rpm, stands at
6000 rpm
